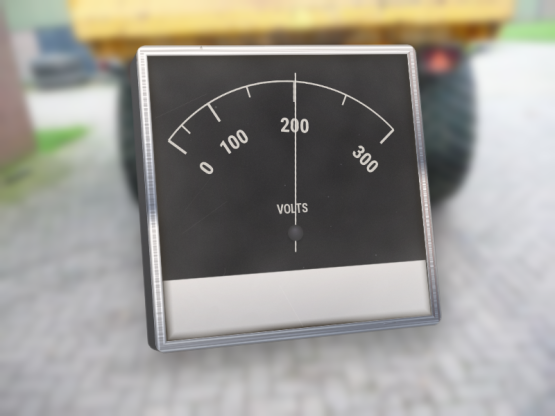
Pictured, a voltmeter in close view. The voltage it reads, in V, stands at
200 V
